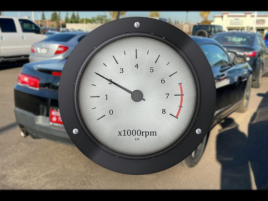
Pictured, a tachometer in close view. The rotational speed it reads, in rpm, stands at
2000 rpm
